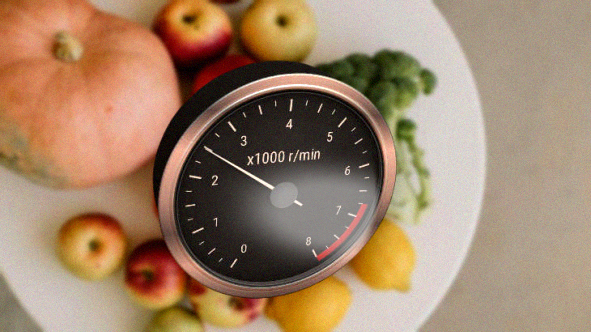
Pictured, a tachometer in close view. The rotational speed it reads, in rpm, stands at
2500 rpm
